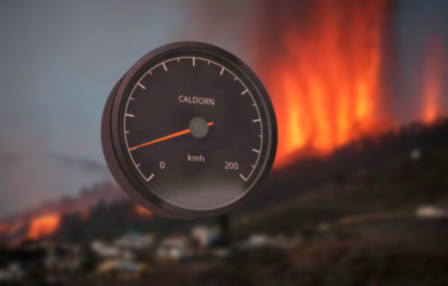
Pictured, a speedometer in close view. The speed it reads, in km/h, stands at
20 km/h
